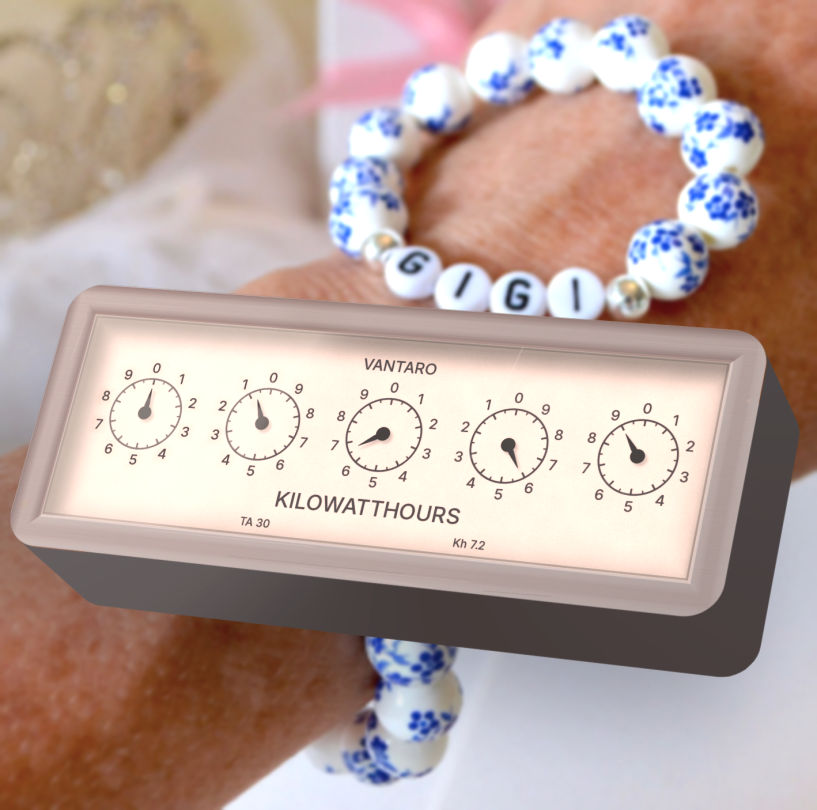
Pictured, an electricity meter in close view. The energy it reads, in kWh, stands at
659 kWh
